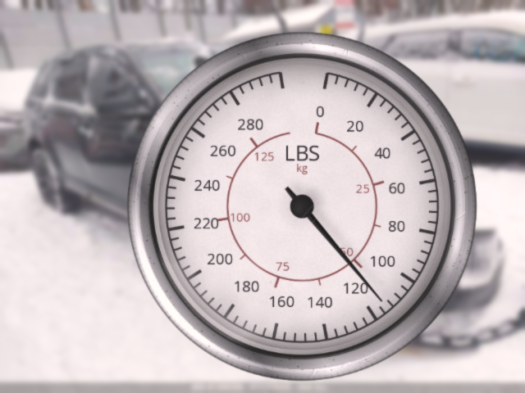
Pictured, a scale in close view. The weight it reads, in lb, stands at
114 lb
